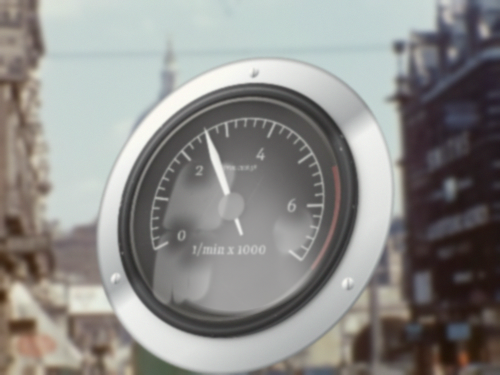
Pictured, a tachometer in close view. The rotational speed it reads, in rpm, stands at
2600 rpm
